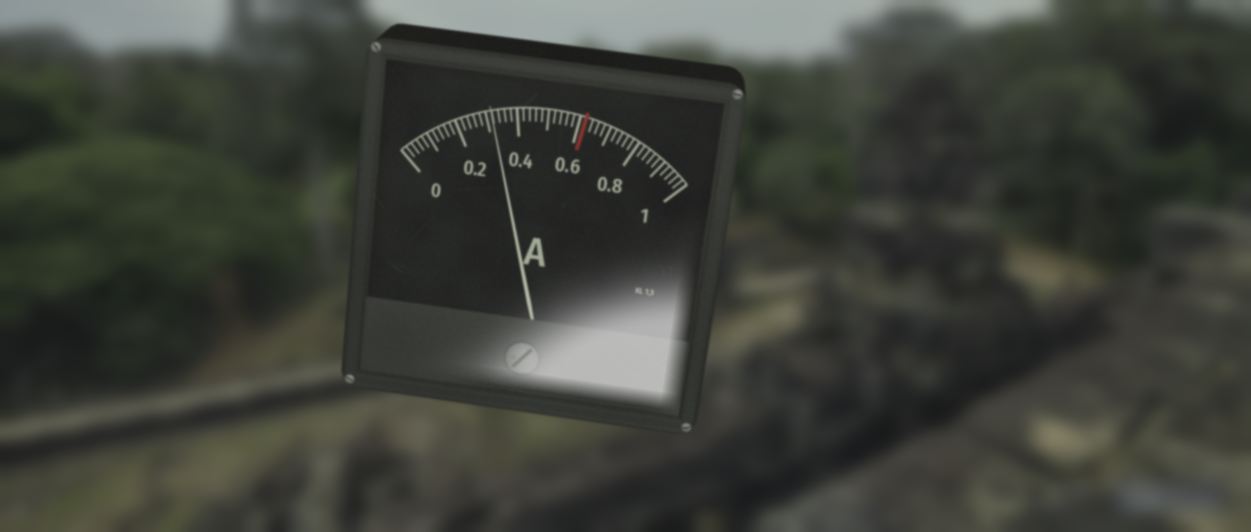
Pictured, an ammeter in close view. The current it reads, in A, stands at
0.32 A
